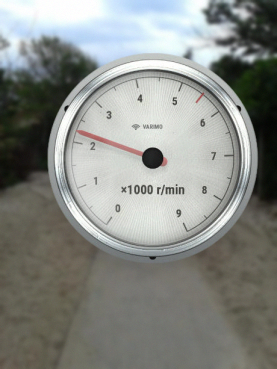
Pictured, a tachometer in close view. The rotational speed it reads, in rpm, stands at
2250 rpm
